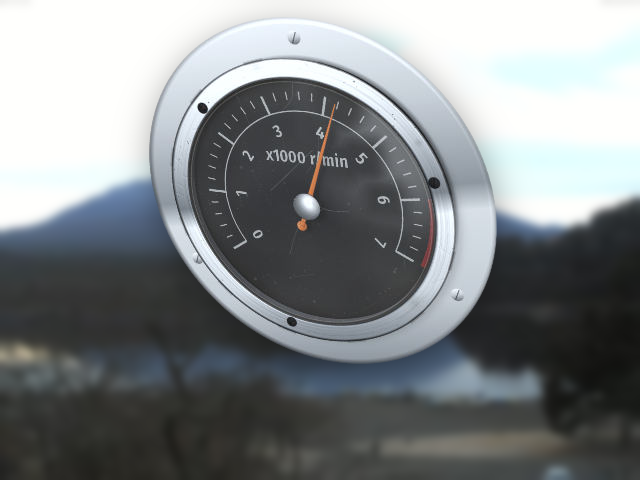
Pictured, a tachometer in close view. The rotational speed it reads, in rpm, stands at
4200 rpm
